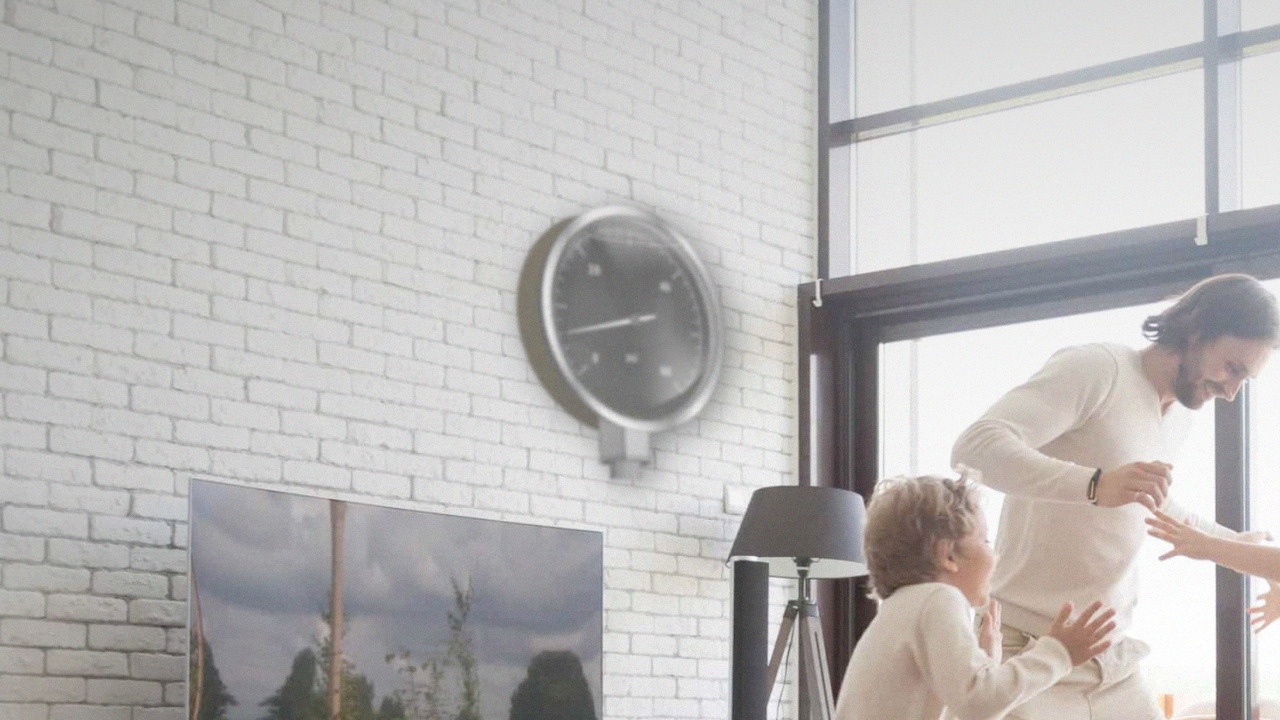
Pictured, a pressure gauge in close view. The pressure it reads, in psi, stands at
6 psi
